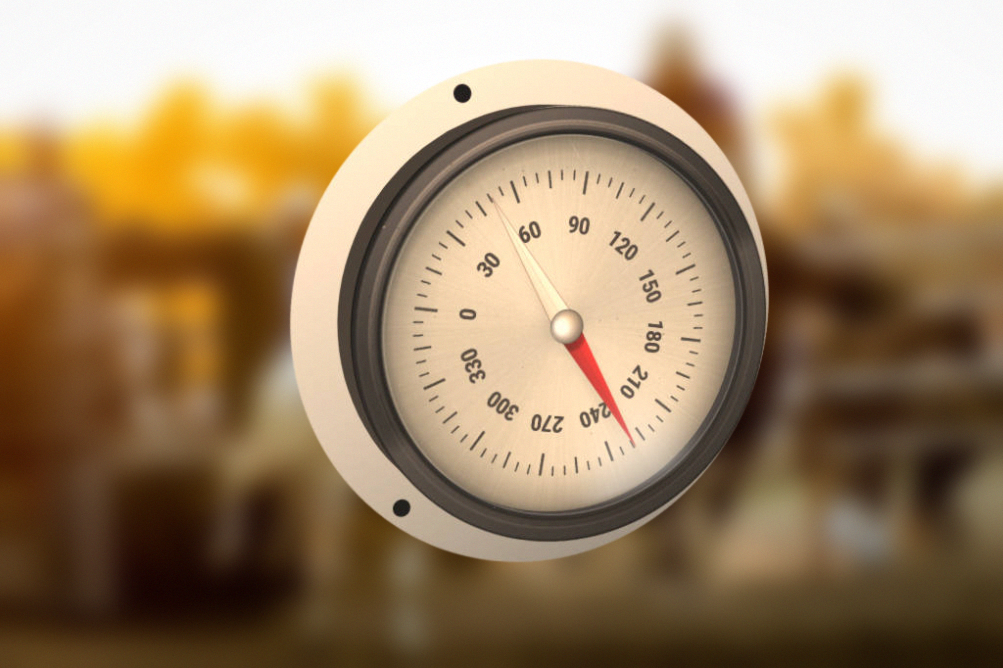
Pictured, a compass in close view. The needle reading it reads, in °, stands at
230 °
